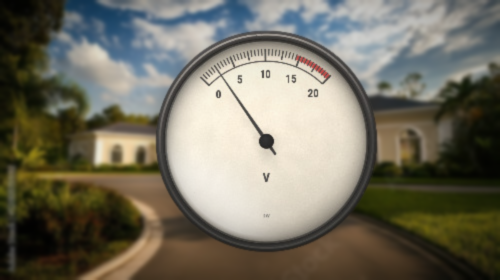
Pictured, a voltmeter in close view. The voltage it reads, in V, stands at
2.5 V
